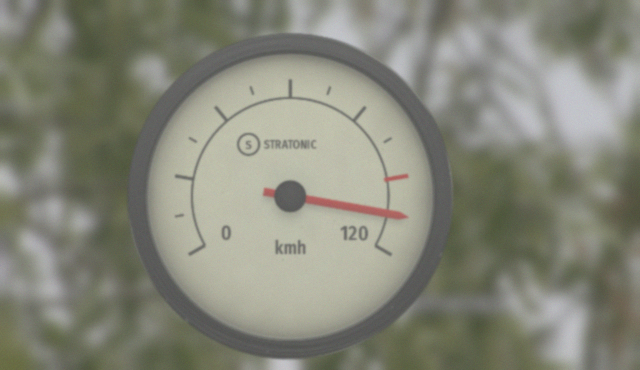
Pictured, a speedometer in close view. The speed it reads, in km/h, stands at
110 km/h
